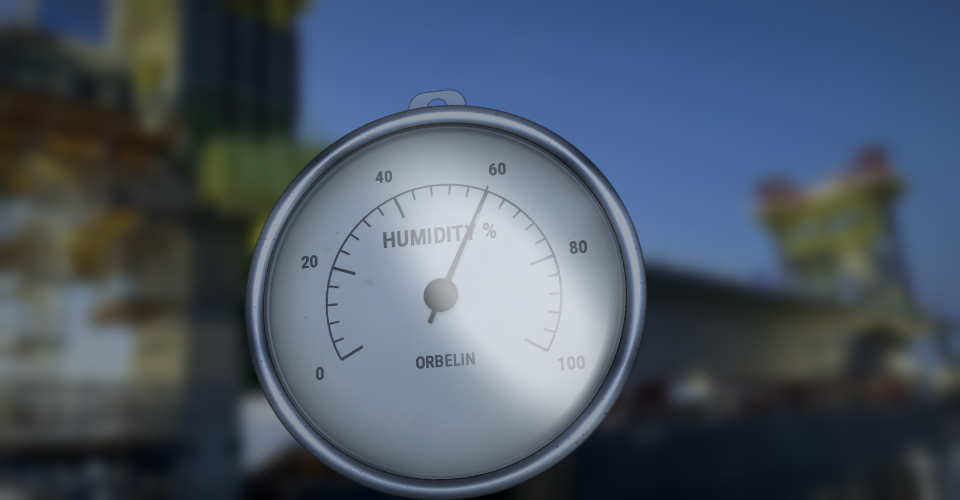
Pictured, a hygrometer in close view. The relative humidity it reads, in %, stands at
60 %
